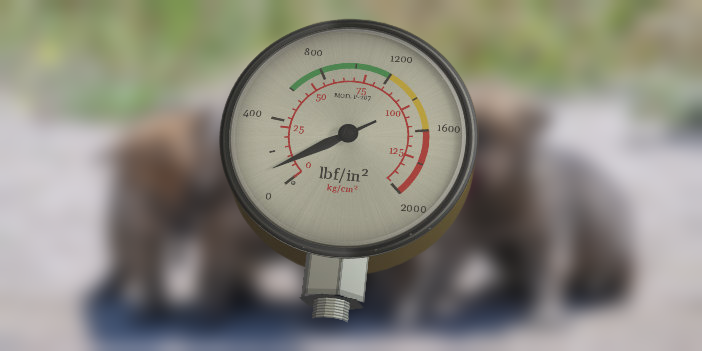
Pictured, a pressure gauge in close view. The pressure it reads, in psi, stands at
100 psi
